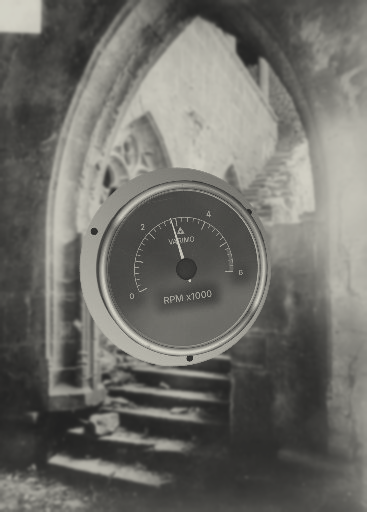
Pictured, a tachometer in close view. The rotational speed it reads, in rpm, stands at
2800 rpm
